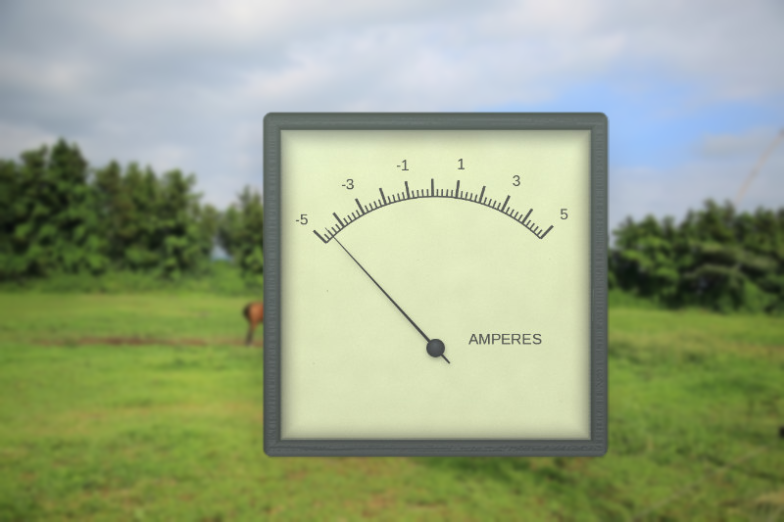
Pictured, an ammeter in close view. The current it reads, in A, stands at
-4.6 A
